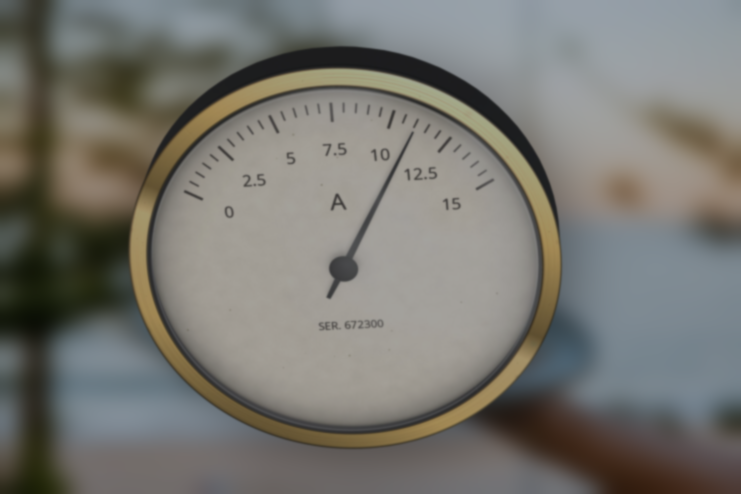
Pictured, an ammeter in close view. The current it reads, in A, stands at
11 A
